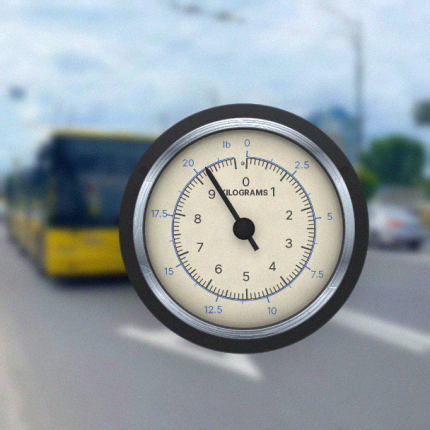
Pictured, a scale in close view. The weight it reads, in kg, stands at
9.3 kg
